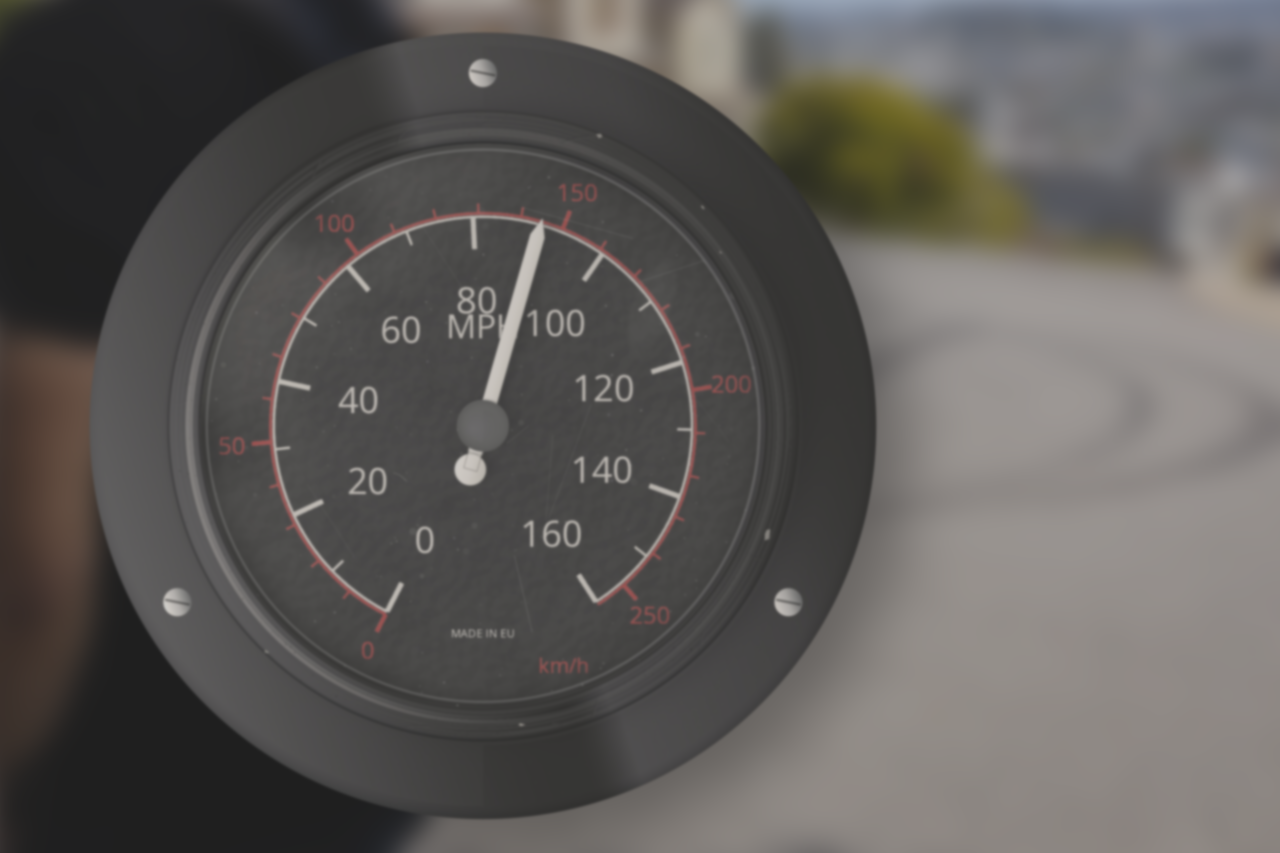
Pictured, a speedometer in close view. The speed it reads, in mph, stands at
90 mph
